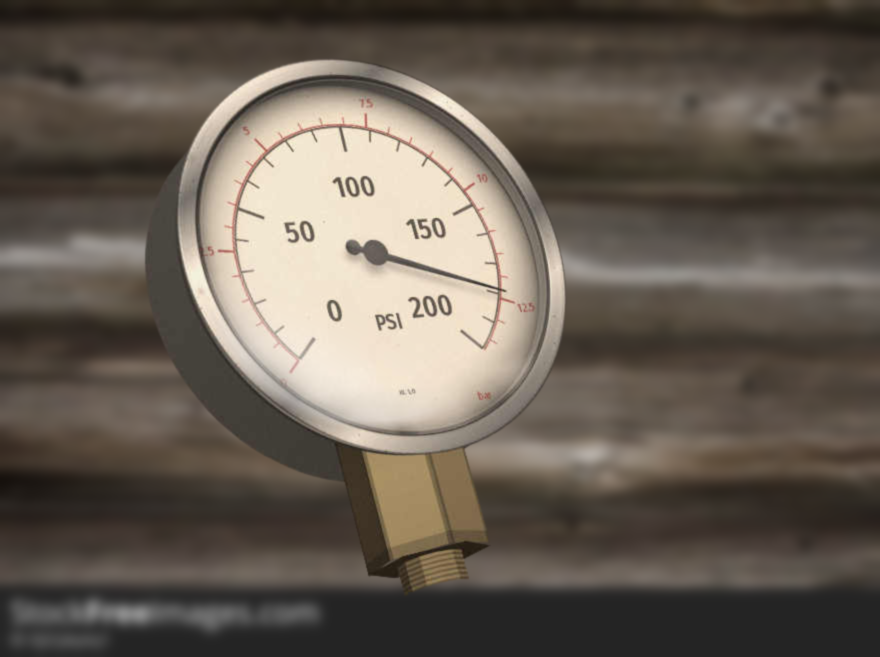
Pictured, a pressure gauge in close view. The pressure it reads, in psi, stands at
180 psi
